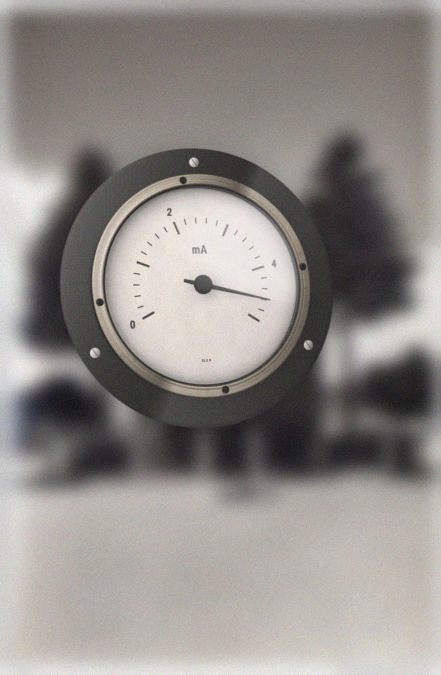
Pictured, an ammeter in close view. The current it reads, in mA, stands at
4.6 mA
